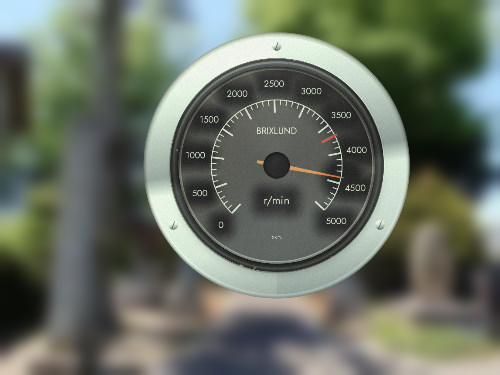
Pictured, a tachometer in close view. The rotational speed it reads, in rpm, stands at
4400 rpm
